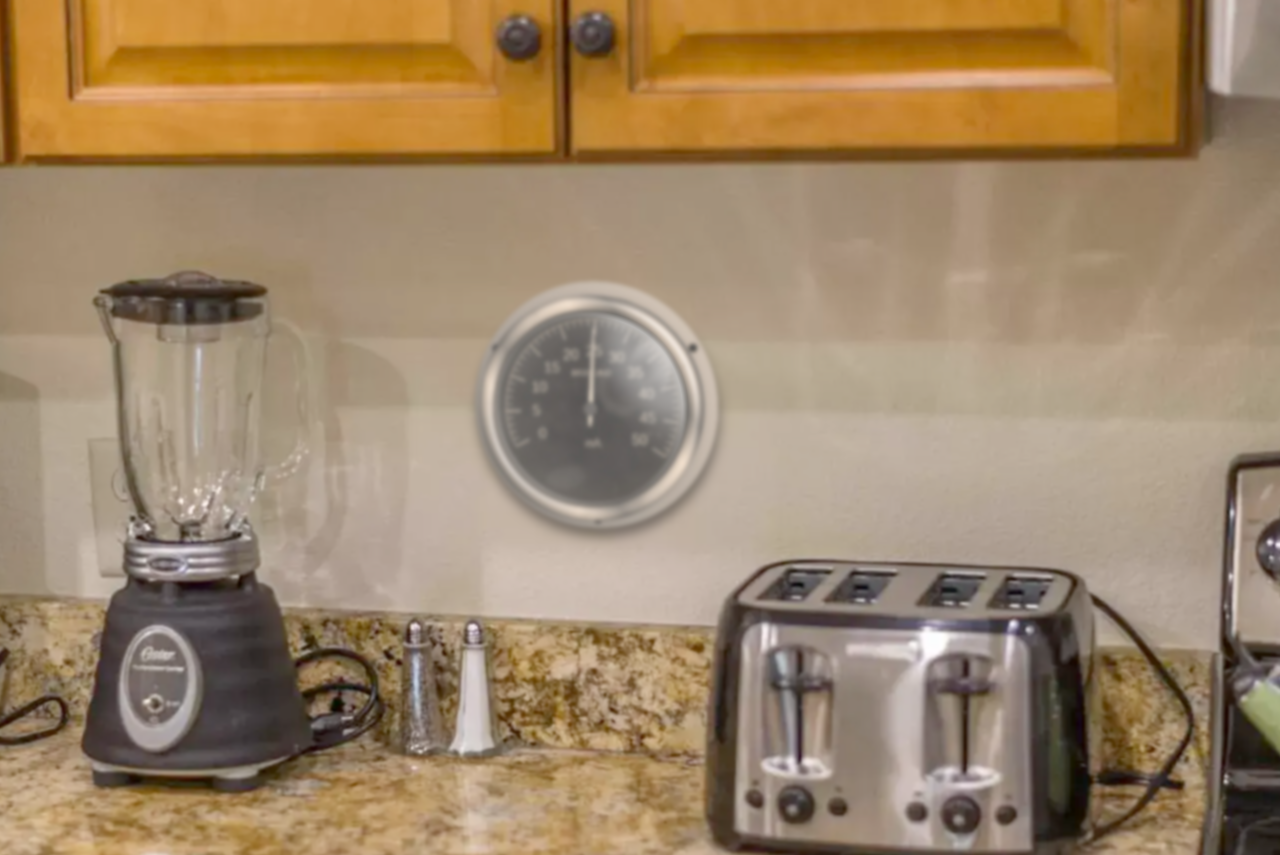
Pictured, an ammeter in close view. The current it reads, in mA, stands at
25 mA
